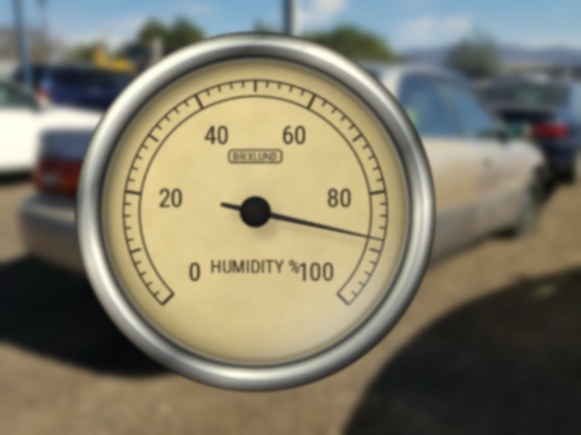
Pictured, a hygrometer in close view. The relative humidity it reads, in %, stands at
88 %
